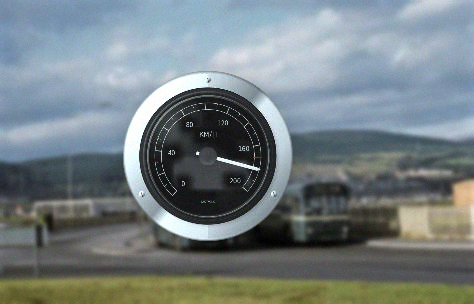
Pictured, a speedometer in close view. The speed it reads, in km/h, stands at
180 km/h
